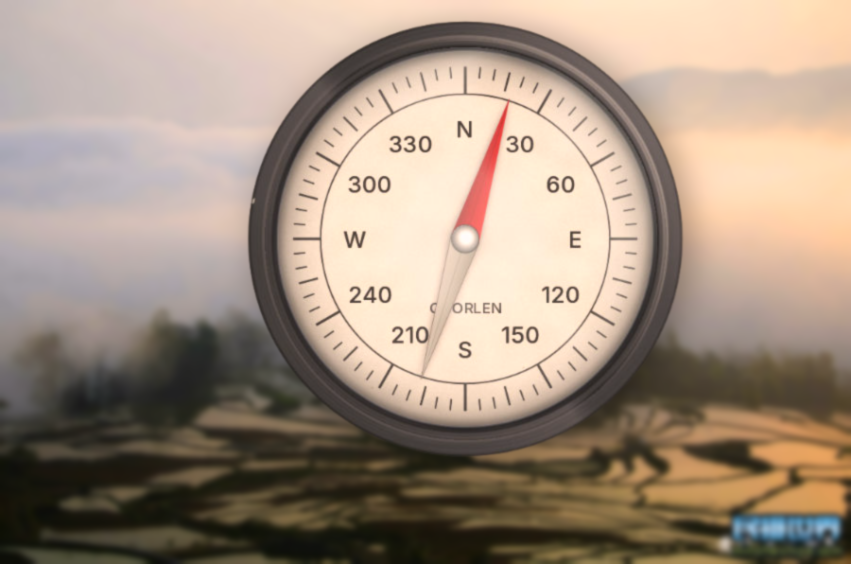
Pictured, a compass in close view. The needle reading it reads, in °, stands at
17.5 °
